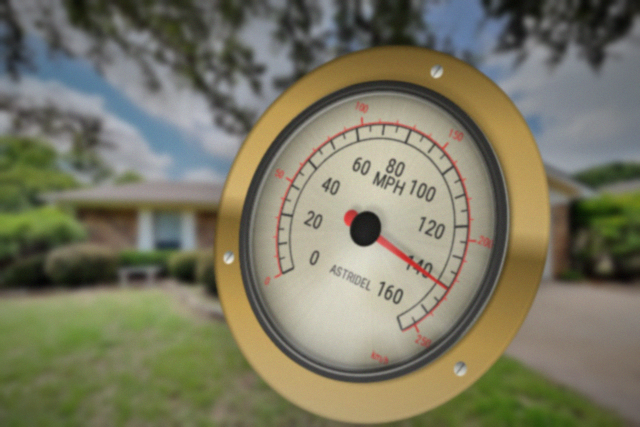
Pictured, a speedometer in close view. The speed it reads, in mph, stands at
140 mph
